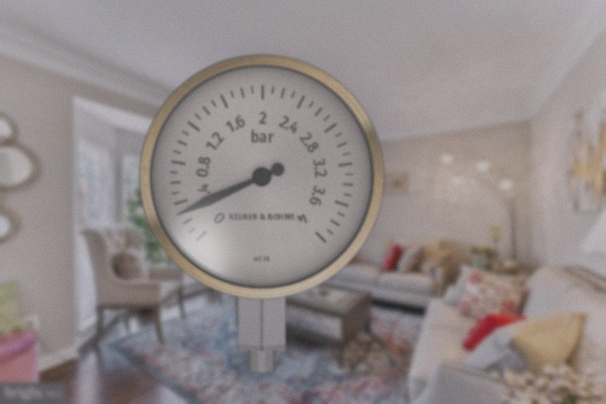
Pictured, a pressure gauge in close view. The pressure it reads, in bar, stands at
0.3 bar
